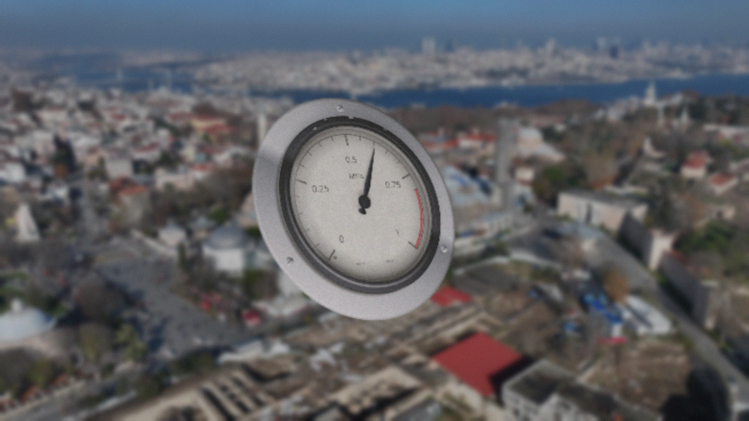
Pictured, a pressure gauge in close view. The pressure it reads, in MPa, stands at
0.6 MPa
